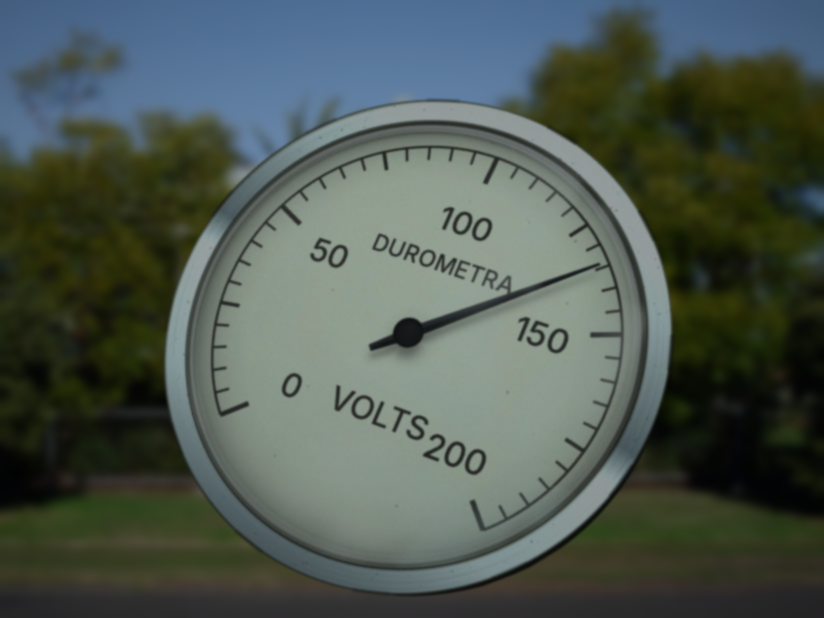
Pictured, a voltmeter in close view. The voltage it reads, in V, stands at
135 V
